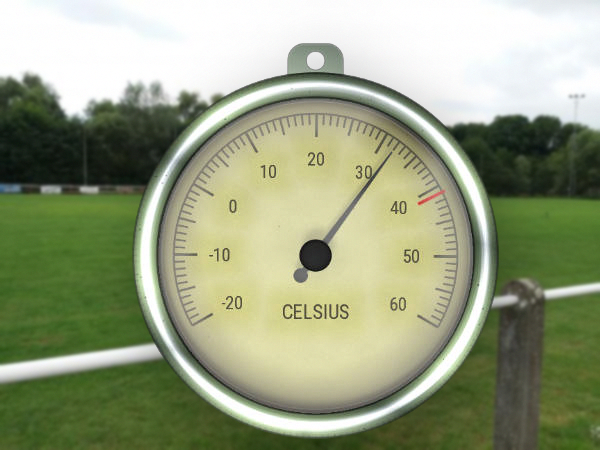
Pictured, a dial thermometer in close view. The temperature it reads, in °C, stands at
32 °C
